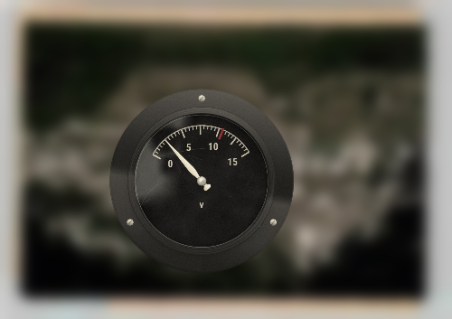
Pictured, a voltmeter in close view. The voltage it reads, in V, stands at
2.5 V
